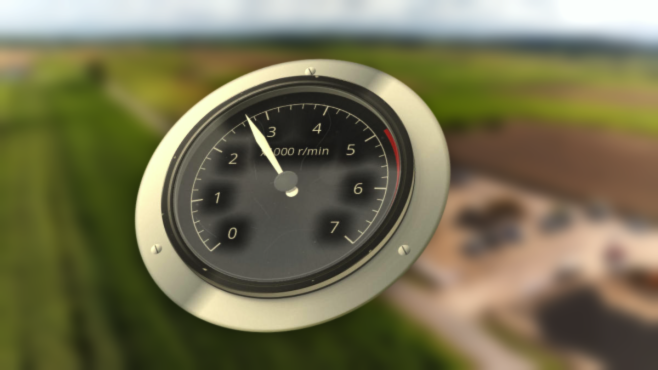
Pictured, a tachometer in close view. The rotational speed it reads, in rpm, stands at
2700 rpm
